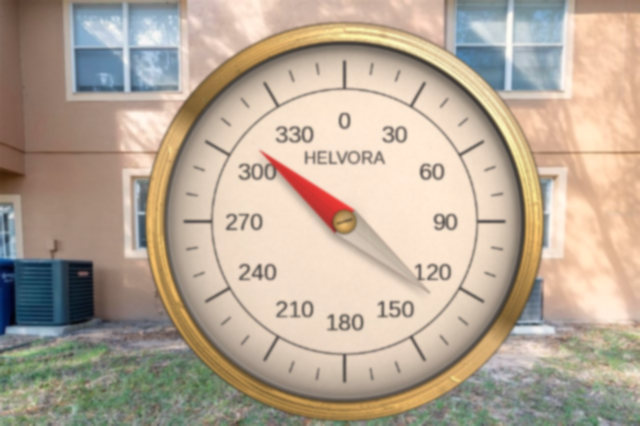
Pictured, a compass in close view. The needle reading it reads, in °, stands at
310 °
